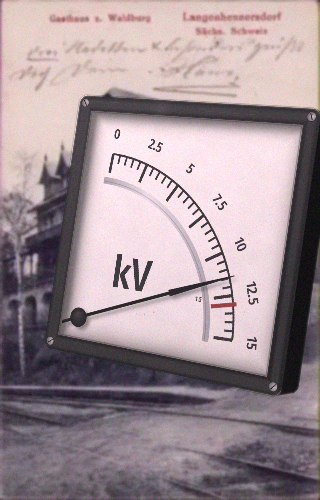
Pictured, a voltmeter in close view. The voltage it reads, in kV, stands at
11.5 kV
